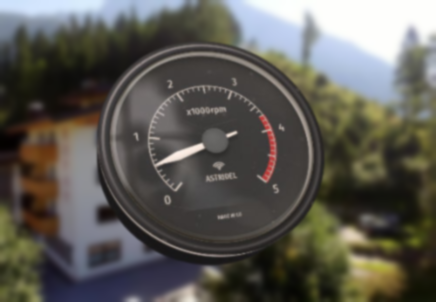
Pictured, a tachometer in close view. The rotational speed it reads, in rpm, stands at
500 rpm
